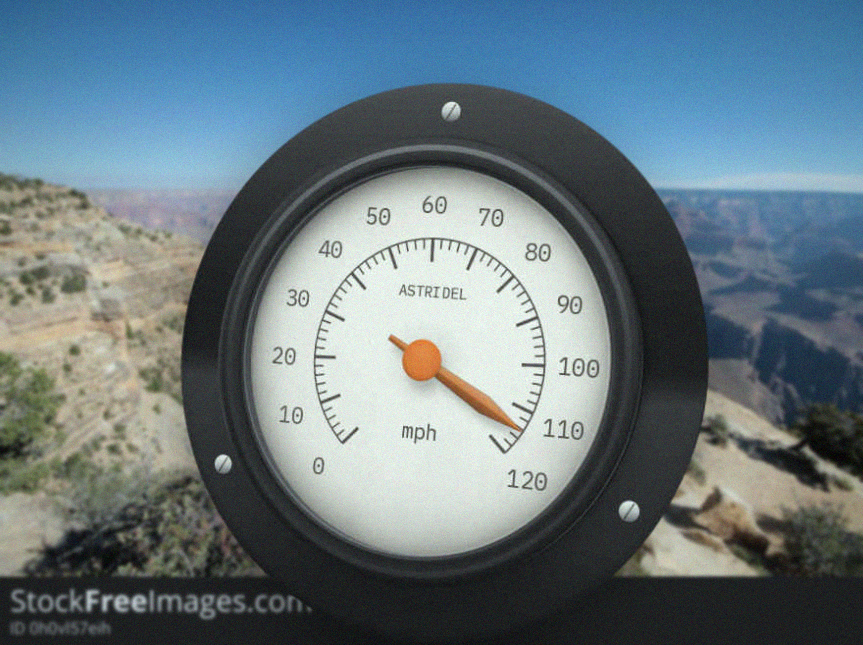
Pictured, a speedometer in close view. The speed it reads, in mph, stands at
114 mph
